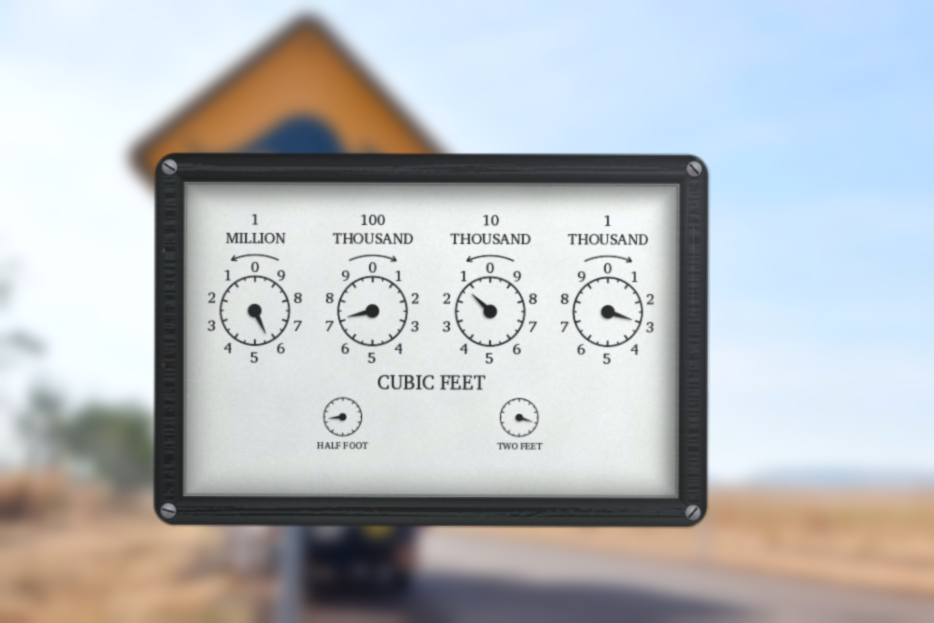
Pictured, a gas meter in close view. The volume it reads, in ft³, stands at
571300 ft³
